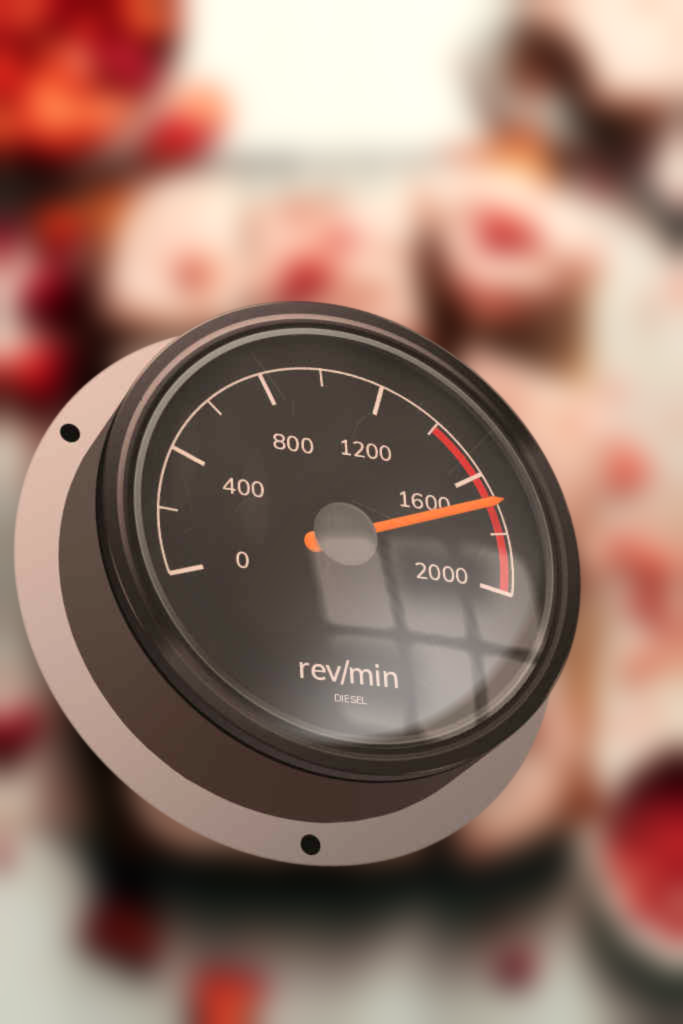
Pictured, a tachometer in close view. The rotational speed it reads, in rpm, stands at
1700 rpm
